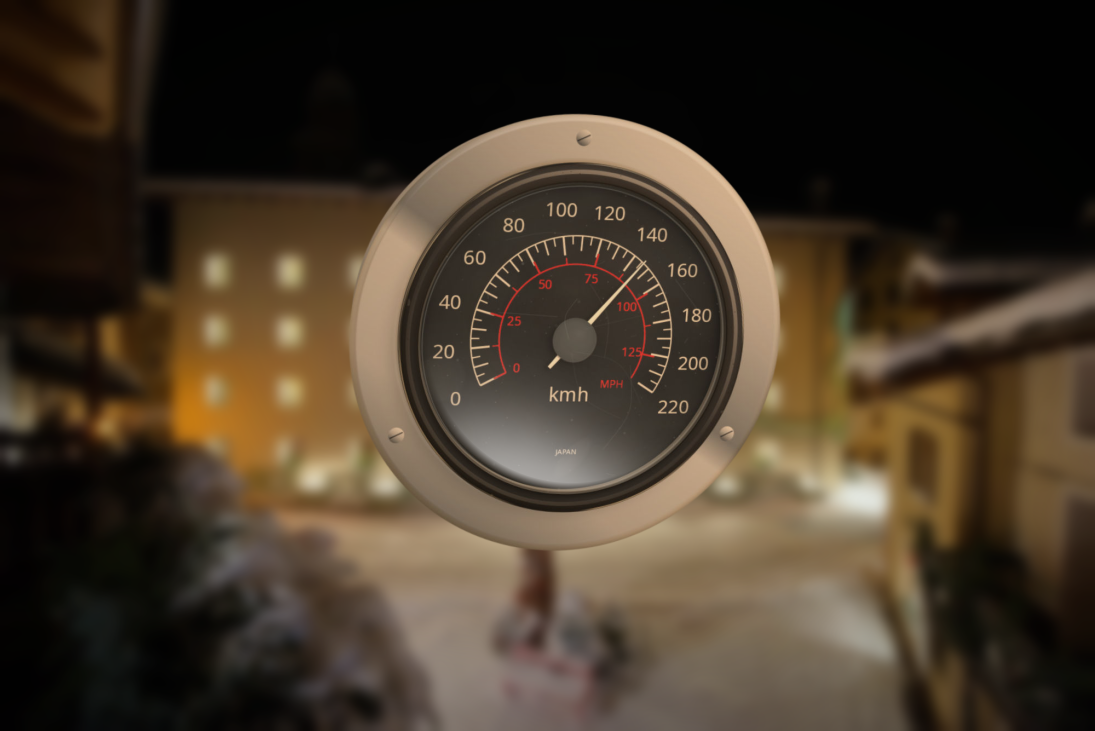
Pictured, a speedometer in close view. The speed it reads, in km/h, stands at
145 km/h
